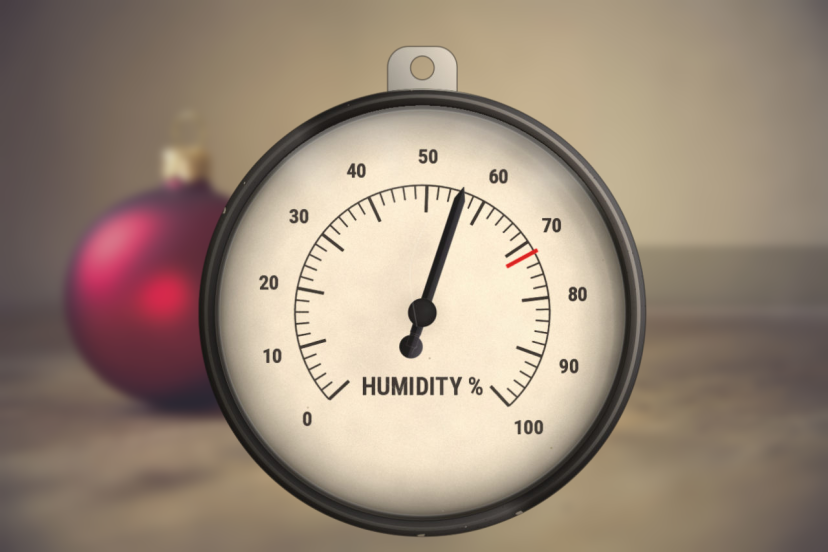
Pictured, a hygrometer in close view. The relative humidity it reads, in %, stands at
56 %
